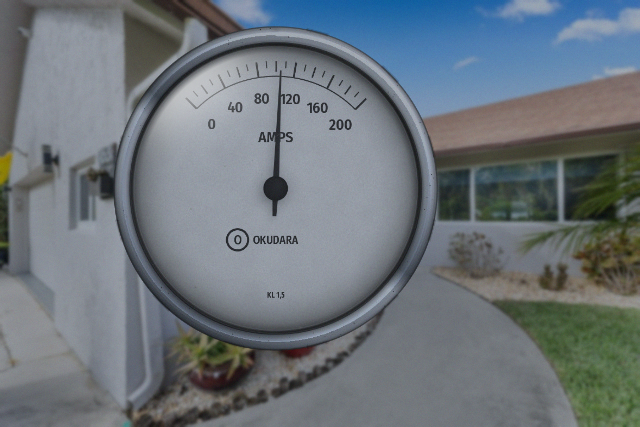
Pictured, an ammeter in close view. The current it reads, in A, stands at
105 A
